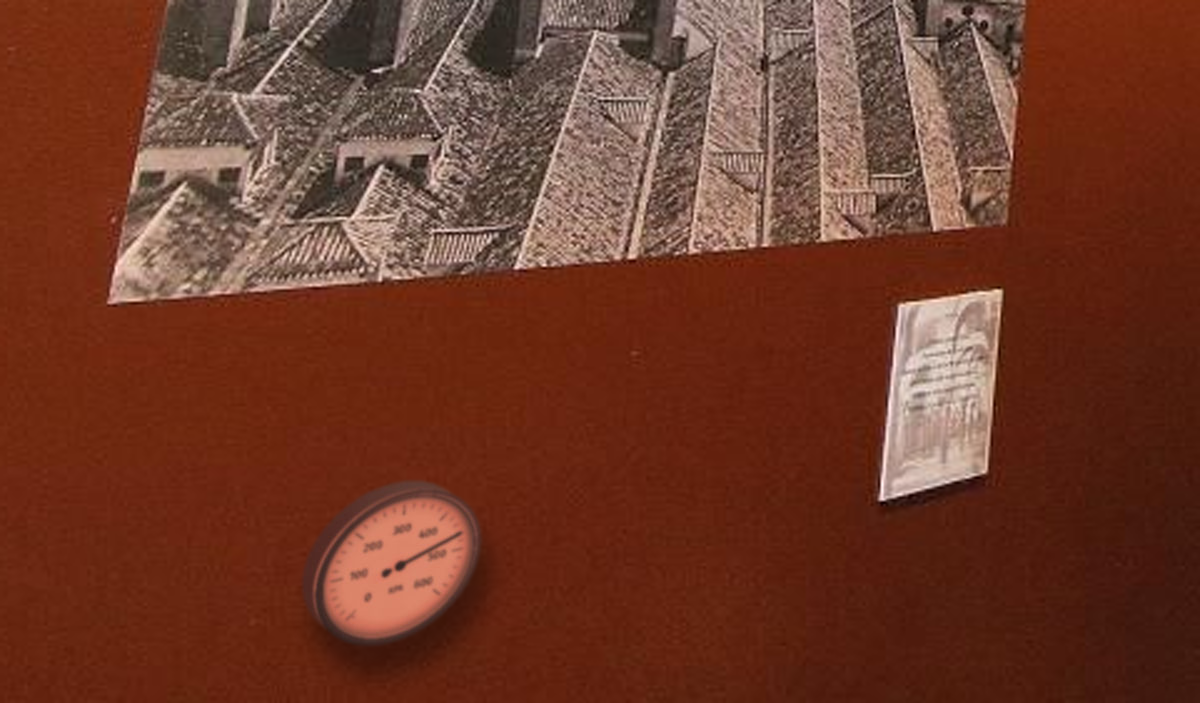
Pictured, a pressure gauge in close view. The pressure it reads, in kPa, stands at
460 kPa
